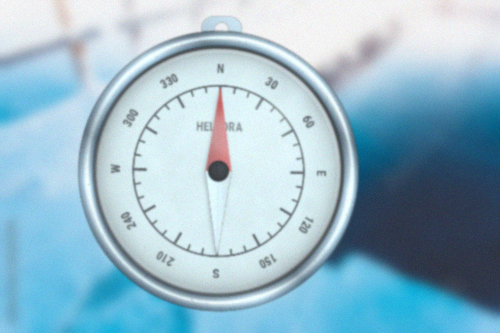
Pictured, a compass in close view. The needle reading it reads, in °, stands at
0 °
